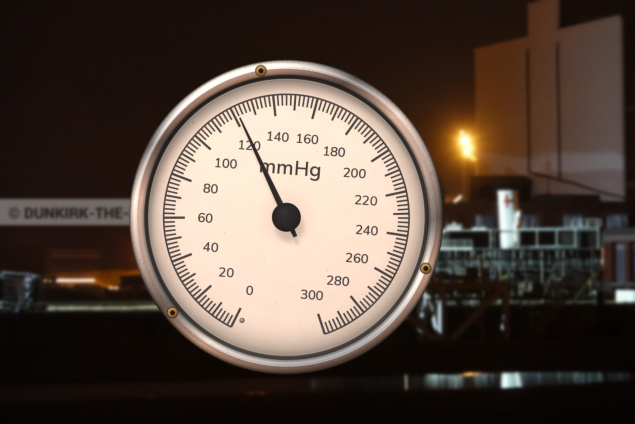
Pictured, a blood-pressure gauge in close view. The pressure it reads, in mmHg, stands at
122 mmHg
